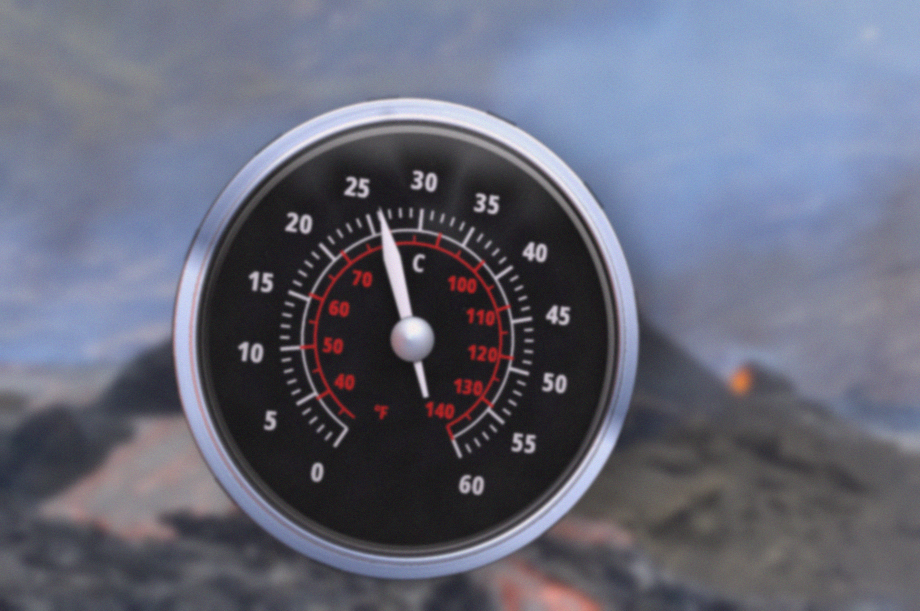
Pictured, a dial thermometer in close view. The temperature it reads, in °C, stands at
26 °C
